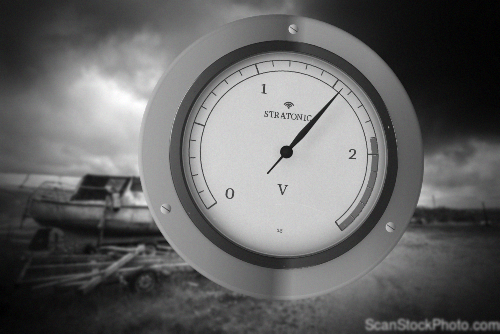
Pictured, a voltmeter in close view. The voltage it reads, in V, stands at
1.55 V
